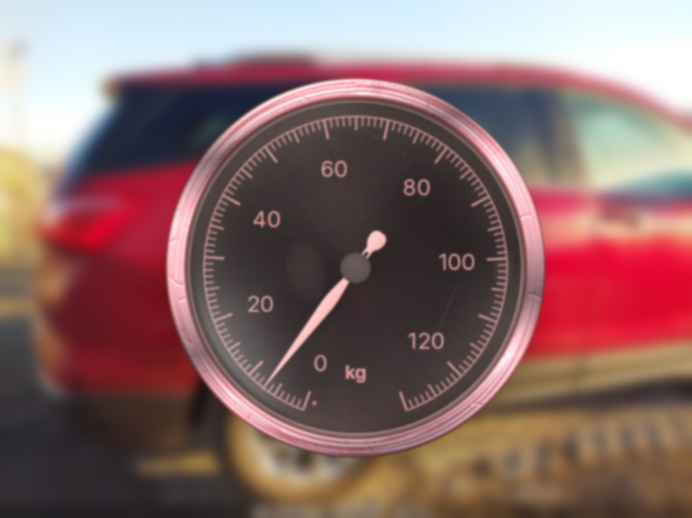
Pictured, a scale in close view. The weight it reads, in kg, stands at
7 kg
